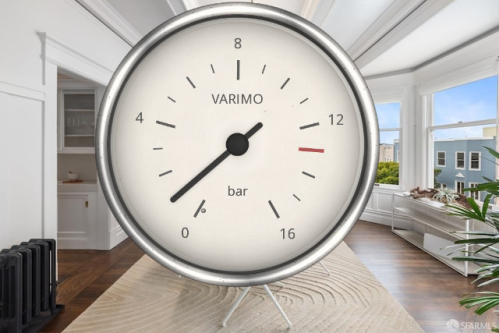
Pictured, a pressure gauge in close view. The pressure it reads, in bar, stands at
1 bar
